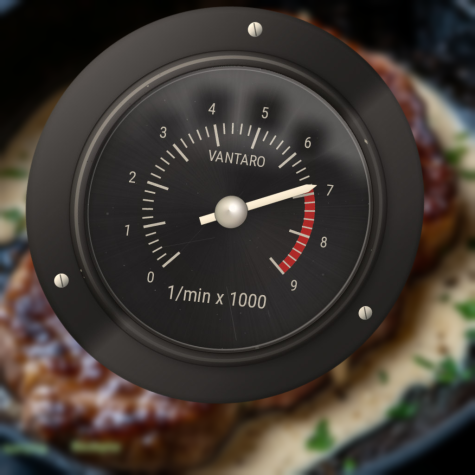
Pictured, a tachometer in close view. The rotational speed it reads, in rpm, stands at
6800 rpm
